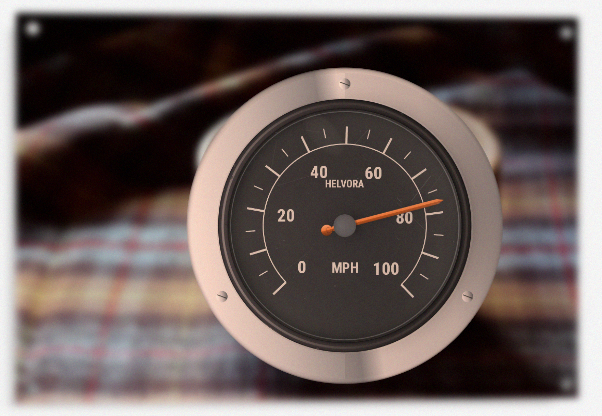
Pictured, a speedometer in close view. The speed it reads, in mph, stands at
77.5 mph
